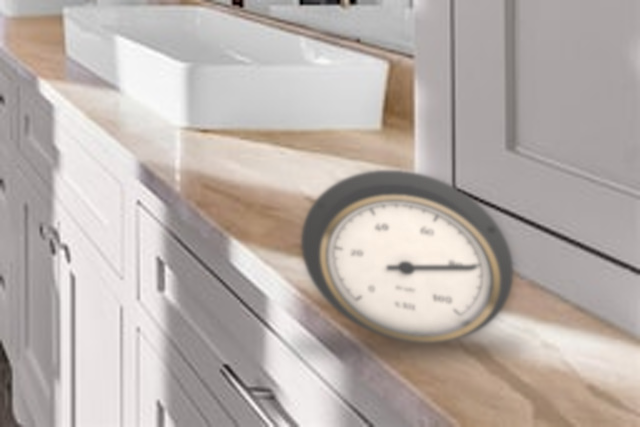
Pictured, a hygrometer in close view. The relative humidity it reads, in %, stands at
80 %
